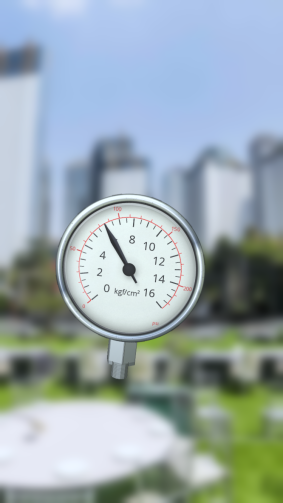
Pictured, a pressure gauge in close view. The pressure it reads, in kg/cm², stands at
6 kg/cm²
